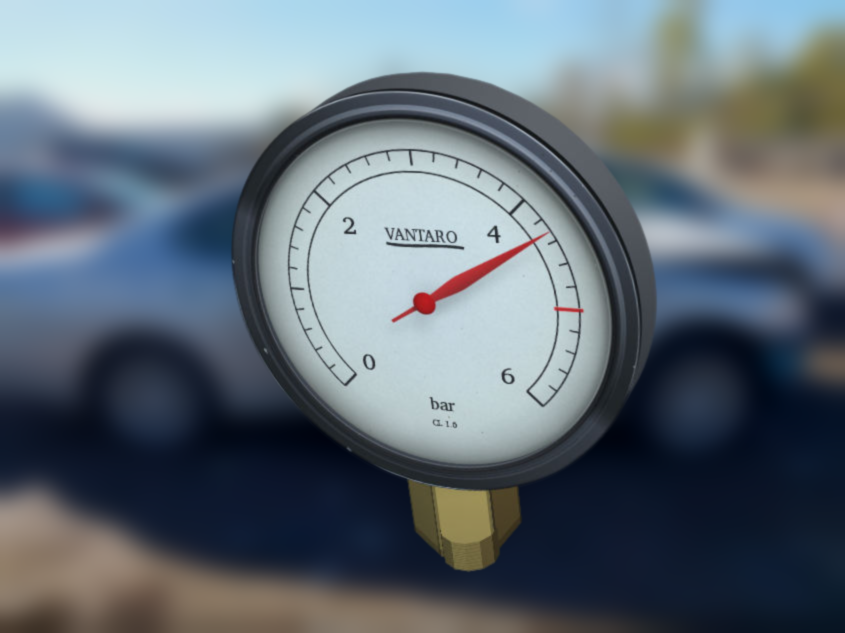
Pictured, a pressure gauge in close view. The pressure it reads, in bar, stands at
4.3 bar
